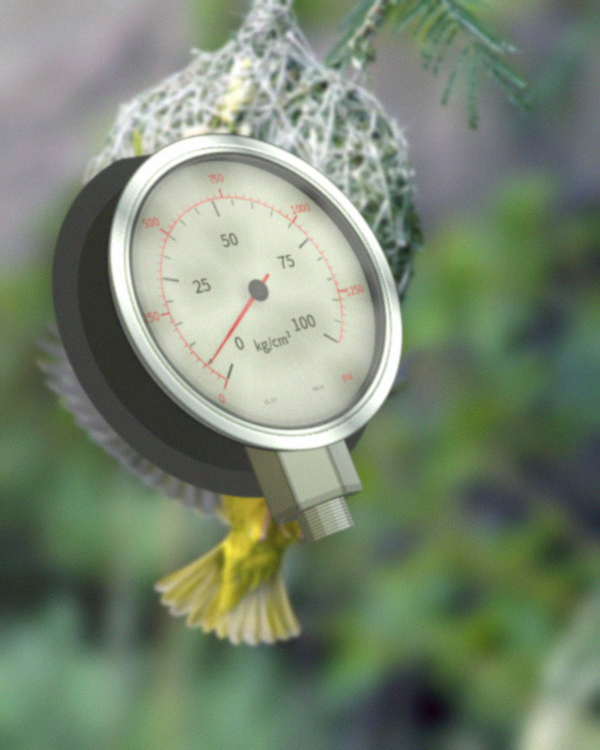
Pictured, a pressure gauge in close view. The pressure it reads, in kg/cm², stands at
5 kg/cm²
